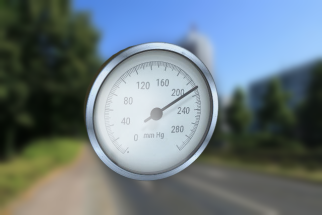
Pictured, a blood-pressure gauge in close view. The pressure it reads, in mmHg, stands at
210 mmHg
